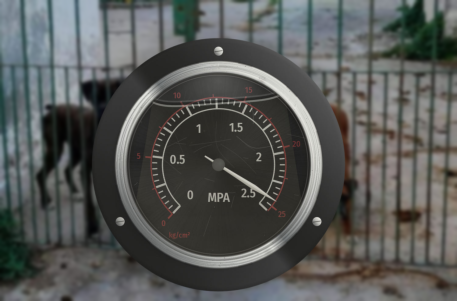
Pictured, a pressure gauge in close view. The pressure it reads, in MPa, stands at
2.4 MPa
